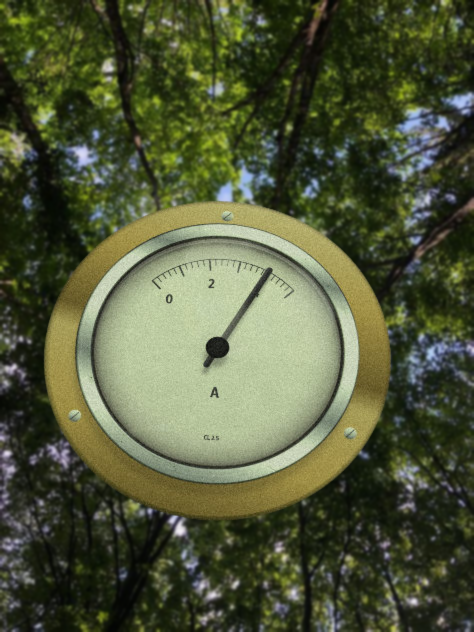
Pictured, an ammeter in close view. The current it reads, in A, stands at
4 A
